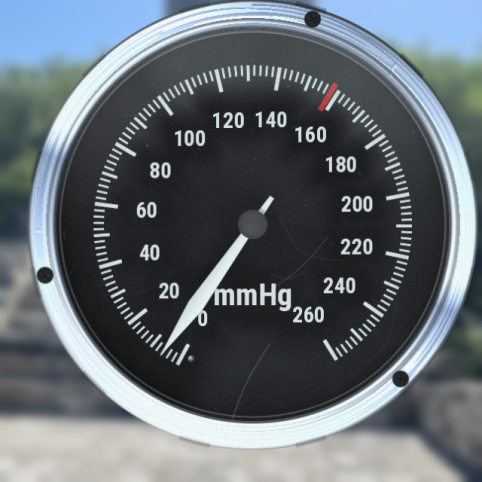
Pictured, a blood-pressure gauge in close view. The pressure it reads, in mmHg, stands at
6 mmHg
